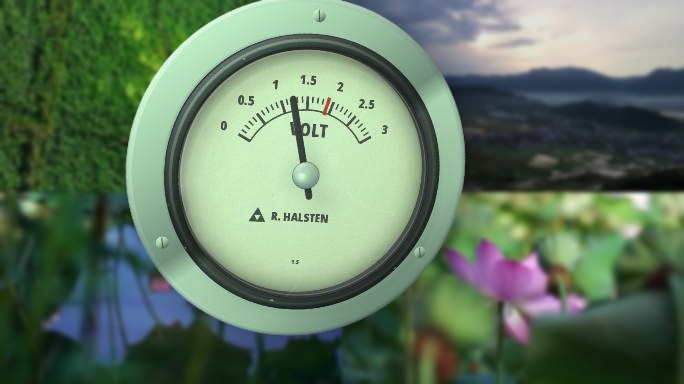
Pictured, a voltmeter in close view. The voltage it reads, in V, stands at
1.2 V
